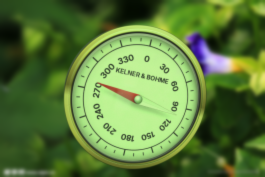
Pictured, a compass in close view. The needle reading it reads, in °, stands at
280 °
